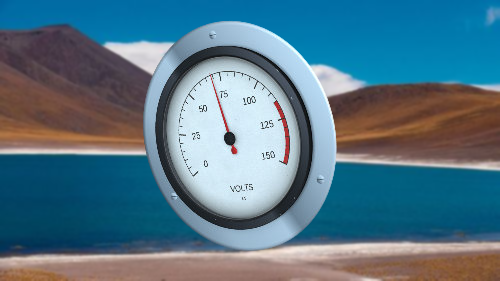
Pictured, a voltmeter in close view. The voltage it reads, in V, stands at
70 V
